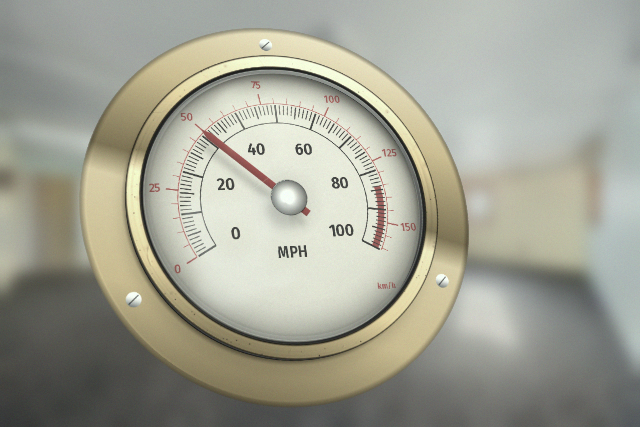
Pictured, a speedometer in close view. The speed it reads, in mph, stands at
30 mph
